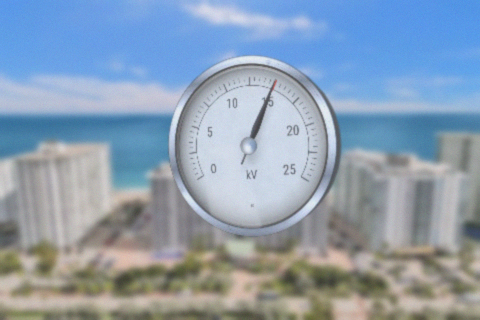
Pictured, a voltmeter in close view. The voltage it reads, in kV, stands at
15 kV
